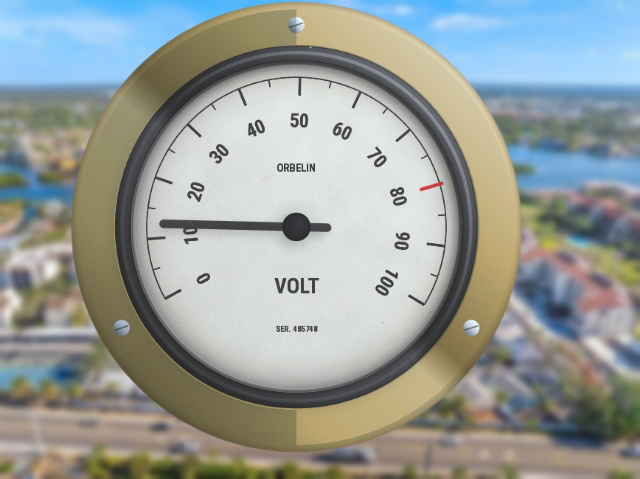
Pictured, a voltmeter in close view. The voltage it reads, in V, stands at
12.5 V
